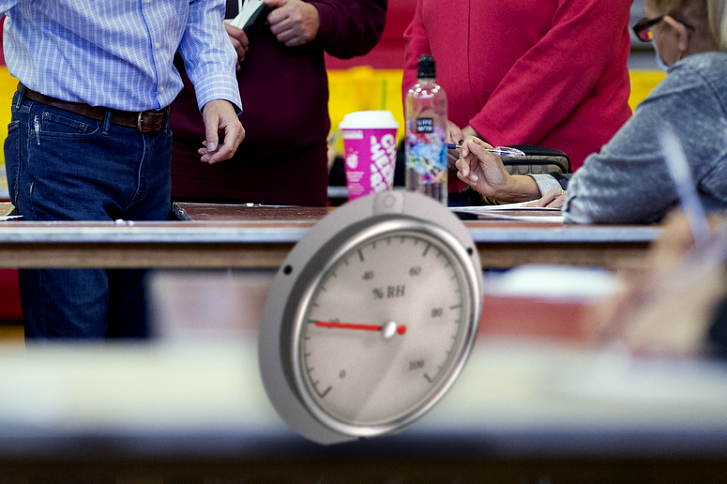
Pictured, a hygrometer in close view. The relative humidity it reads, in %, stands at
20 %
